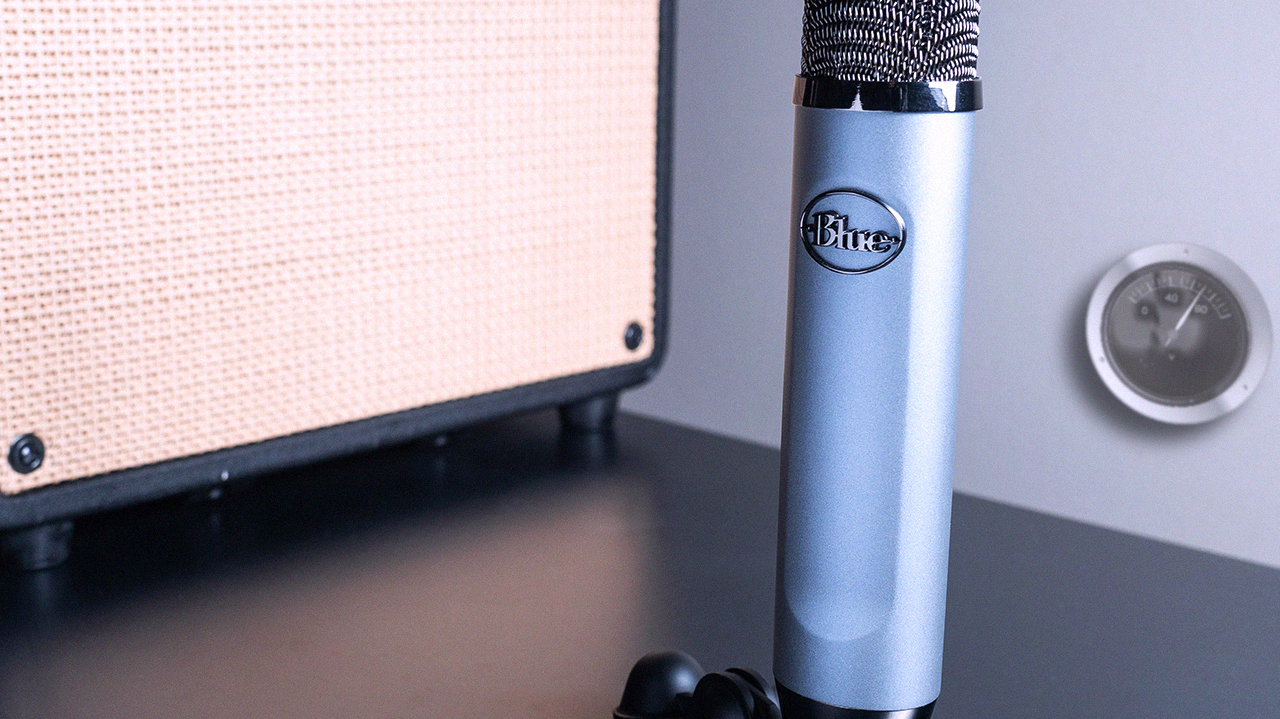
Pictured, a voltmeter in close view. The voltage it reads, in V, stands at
70 V
